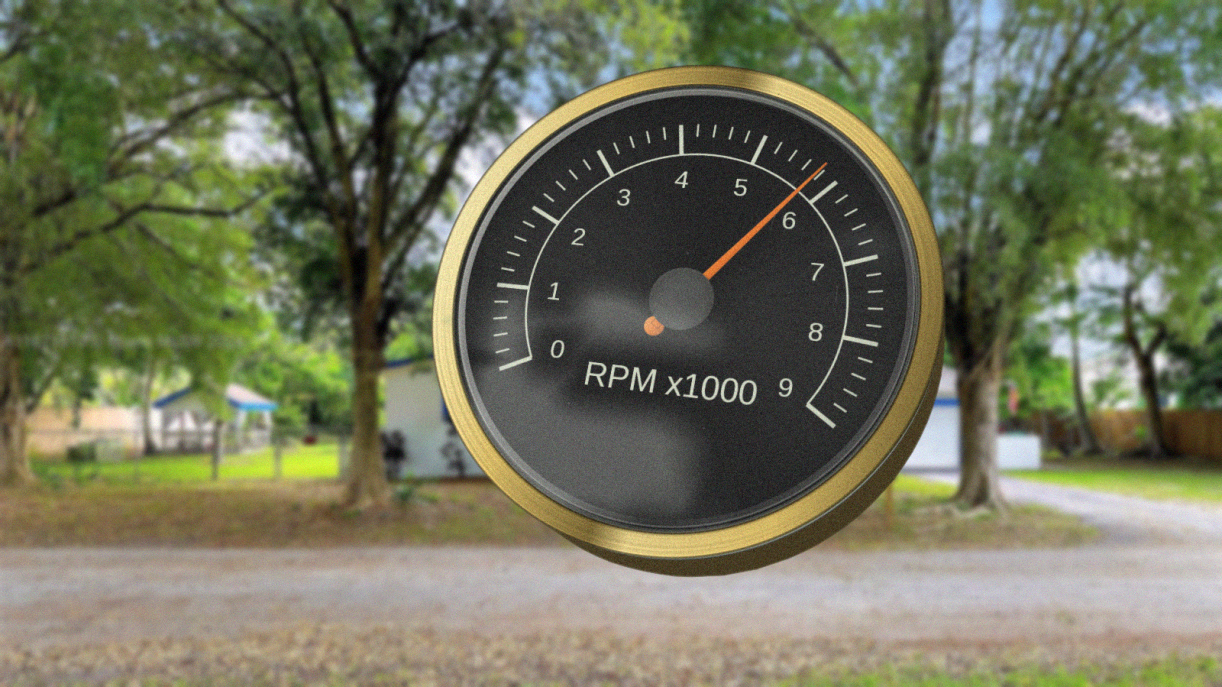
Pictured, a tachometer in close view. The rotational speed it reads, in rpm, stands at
5800 rpm
